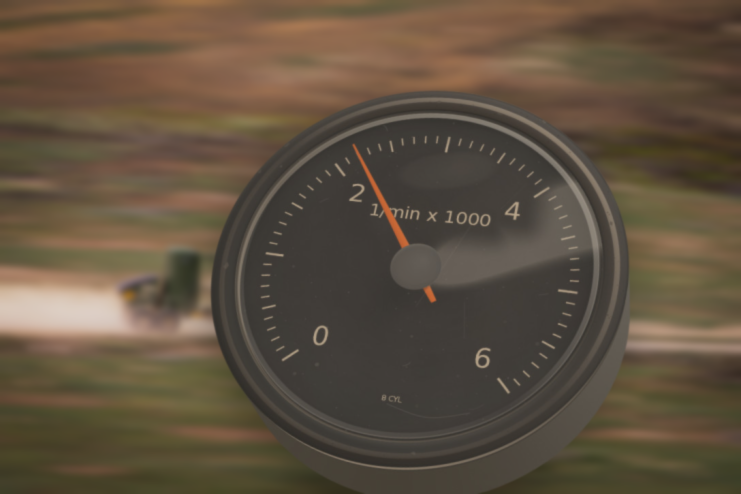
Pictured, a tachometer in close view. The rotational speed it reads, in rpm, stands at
2200 rpm
